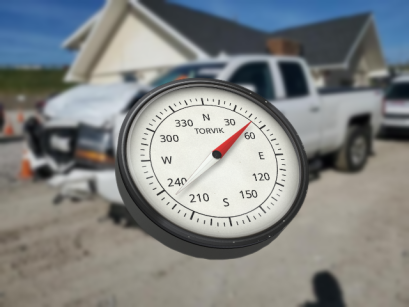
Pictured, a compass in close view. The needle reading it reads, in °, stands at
50 °
